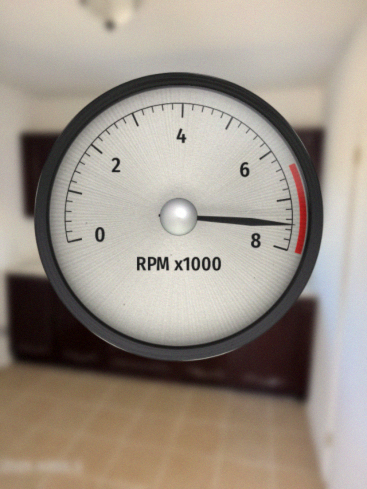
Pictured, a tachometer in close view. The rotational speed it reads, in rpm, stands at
7500 rpm
